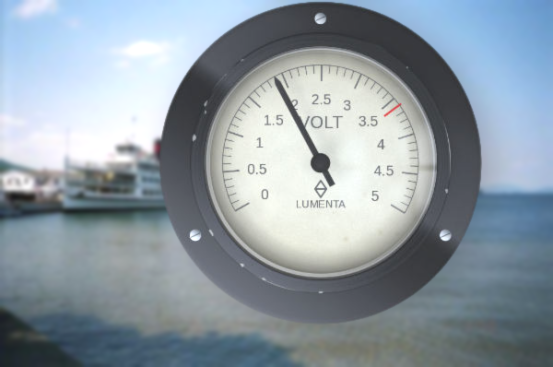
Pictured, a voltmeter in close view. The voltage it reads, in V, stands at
1.9 V
